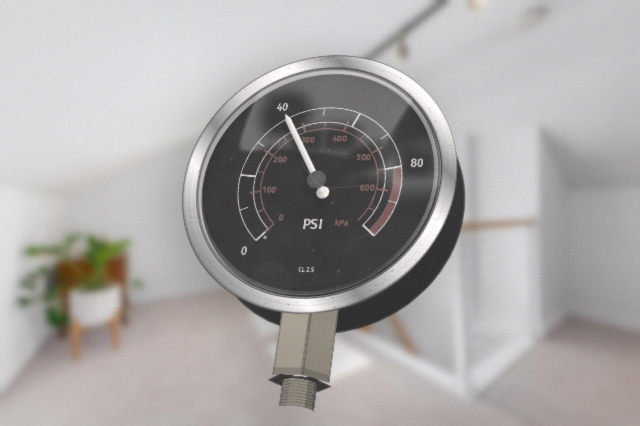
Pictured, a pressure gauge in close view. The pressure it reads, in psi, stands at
40 psi
